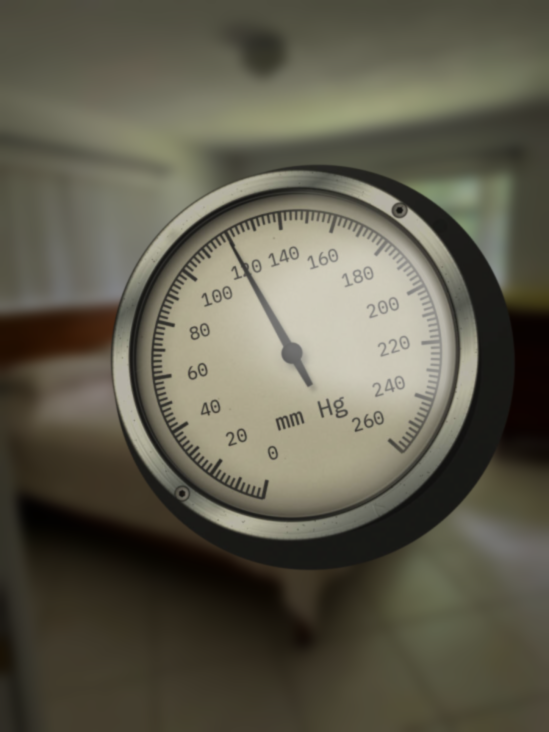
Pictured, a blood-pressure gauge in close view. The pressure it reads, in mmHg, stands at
120 mmHg
